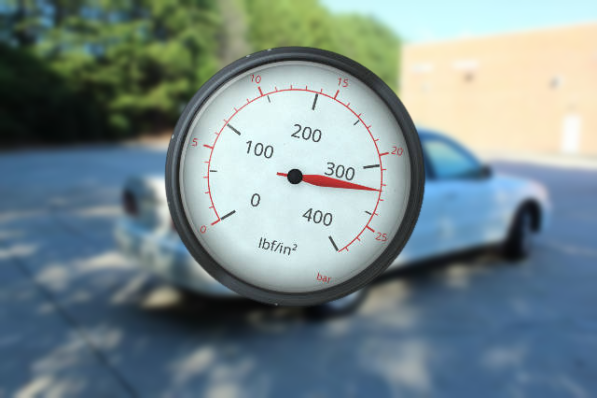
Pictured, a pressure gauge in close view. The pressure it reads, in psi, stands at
325 psi
